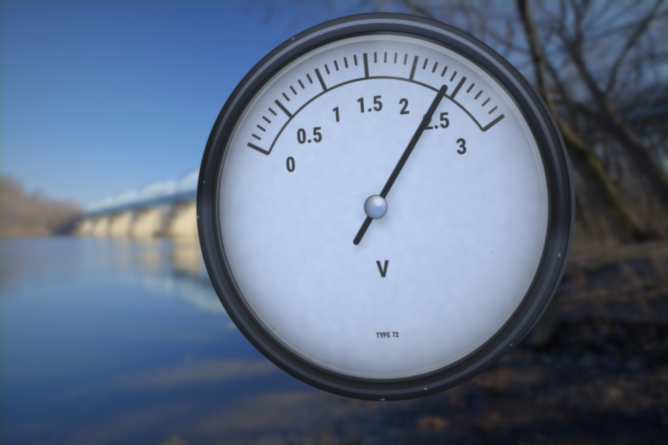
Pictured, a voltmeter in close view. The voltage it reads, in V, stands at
2.4 V
